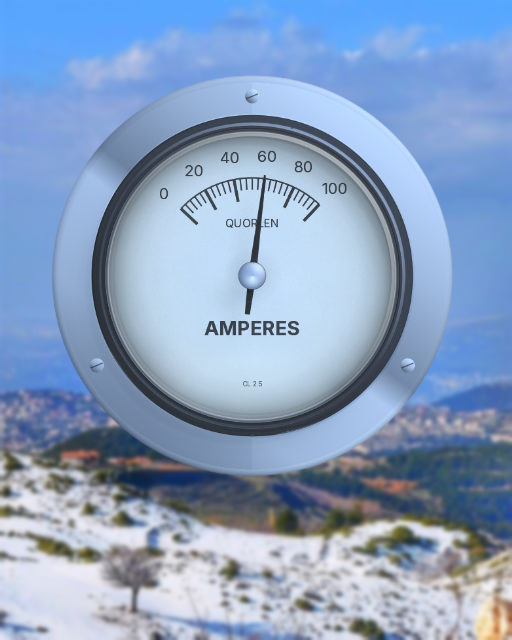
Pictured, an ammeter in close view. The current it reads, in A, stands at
60 A
